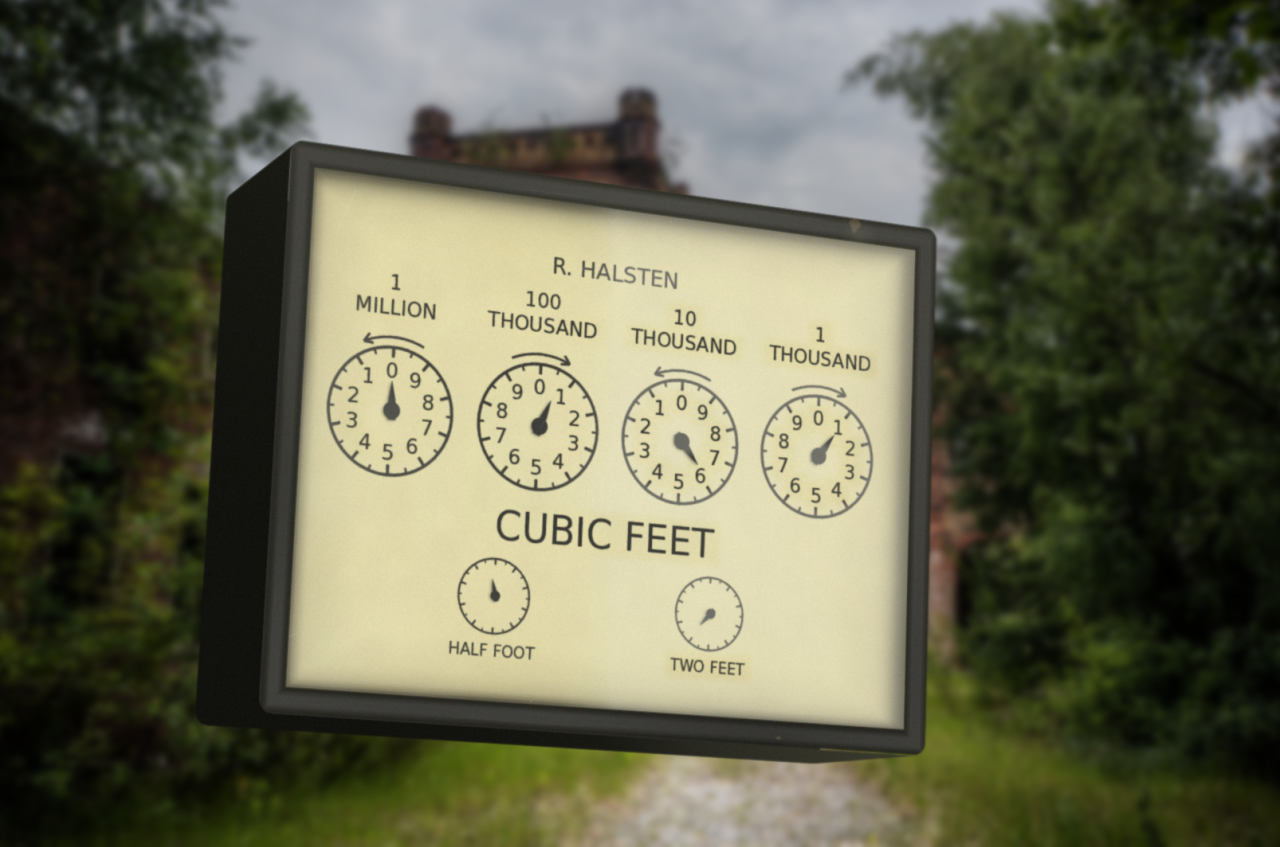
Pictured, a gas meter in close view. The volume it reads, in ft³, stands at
6100 ft³
